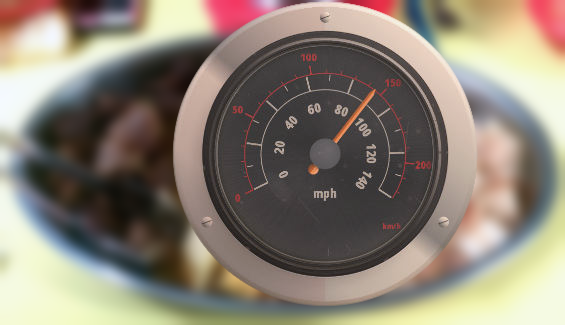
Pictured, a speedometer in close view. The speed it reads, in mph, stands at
90 mph
